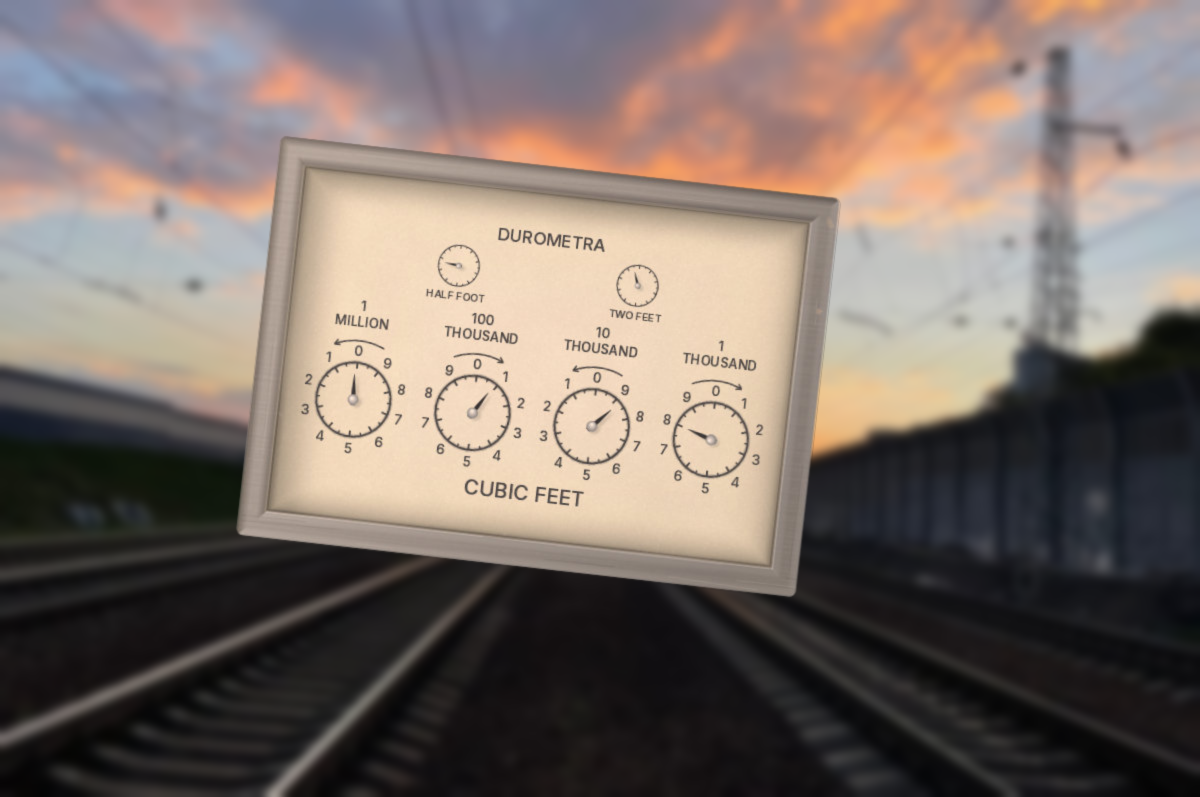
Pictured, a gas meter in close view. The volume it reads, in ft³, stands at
8800 ft³
